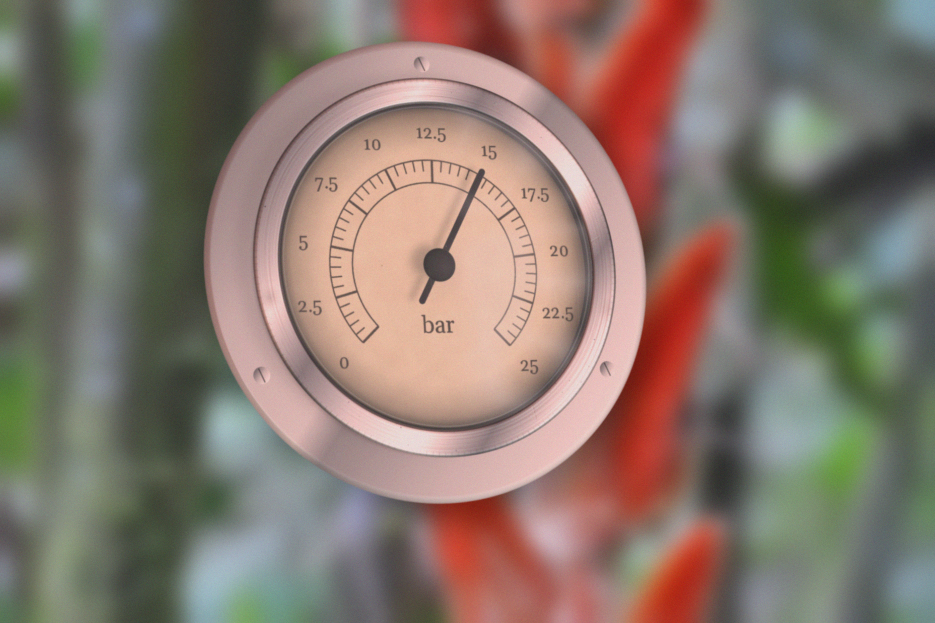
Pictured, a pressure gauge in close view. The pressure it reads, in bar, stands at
15 bar
